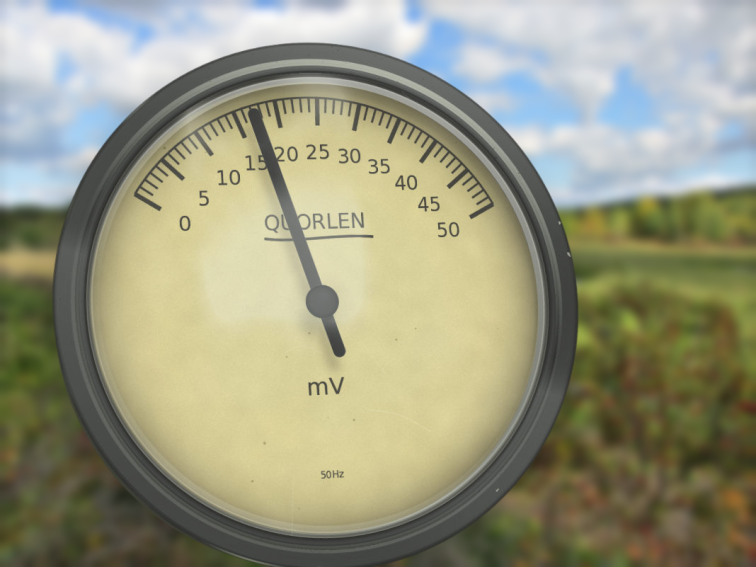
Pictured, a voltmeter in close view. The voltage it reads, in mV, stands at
17 mV
